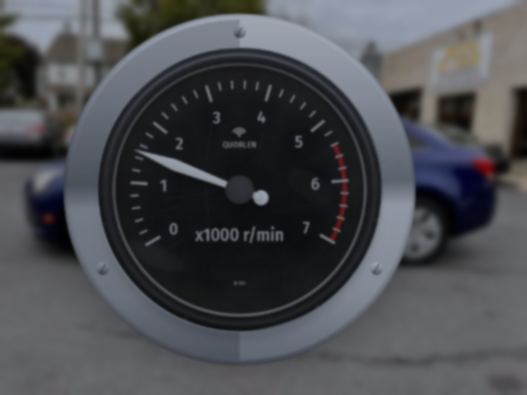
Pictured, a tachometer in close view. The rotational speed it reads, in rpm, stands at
1500 rpm
